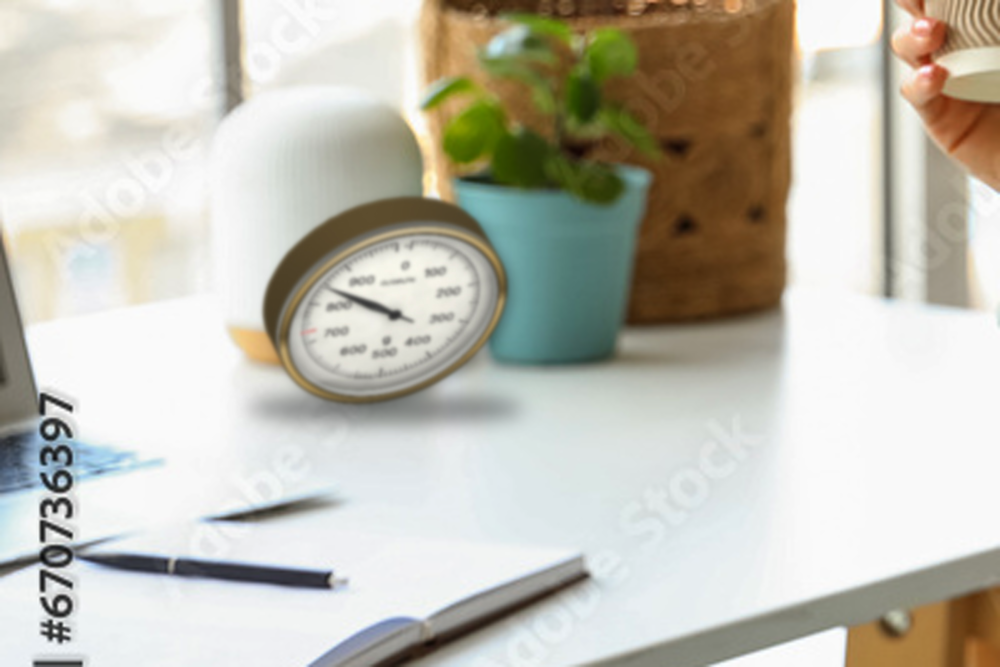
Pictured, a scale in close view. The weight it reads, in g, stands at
850 g
